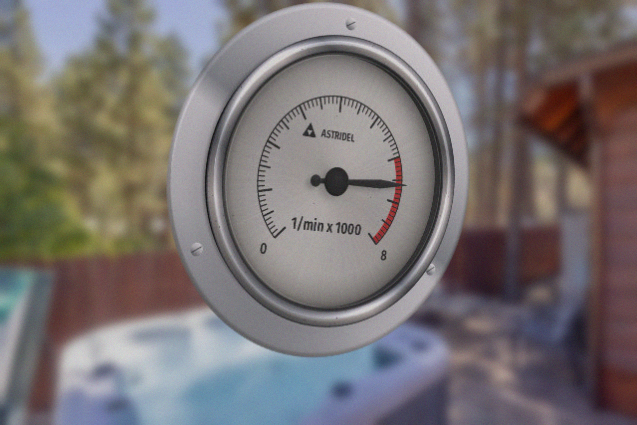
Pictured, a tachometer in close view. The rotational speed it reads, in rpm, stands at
6600 rpm
